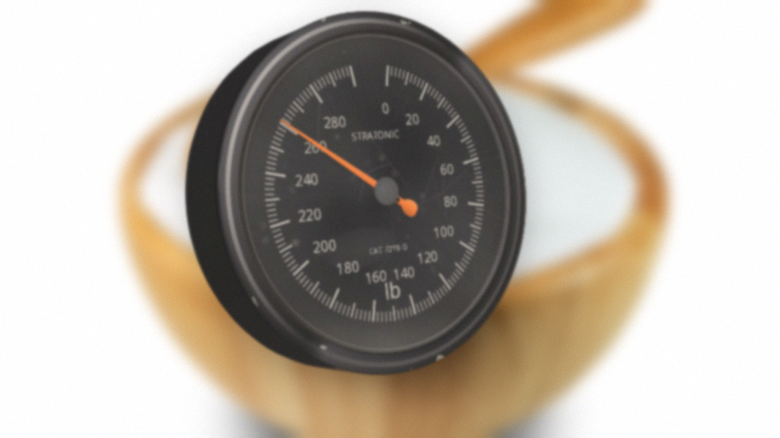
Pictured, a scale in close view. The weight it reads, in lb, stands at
260 lb
